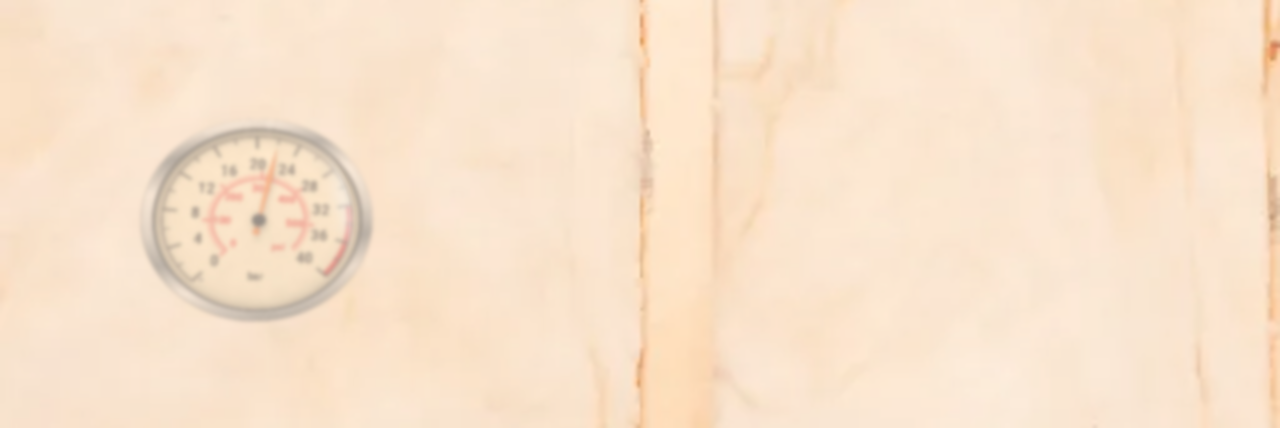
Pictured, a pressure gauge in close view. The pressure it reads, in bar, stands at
22 bar
